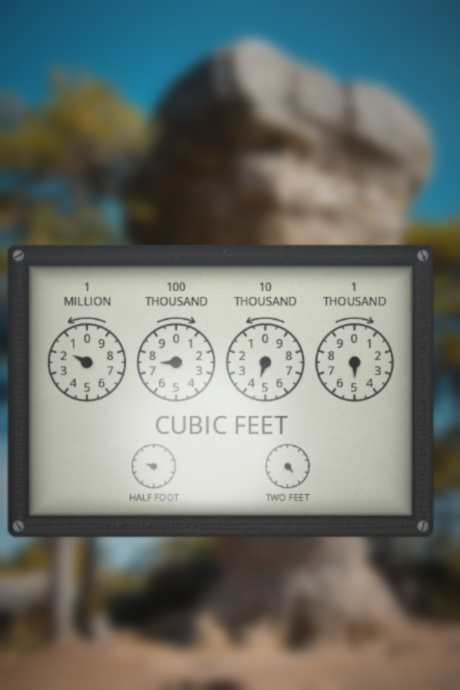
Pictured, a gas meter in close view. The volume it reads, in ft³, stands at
174500 ft³
